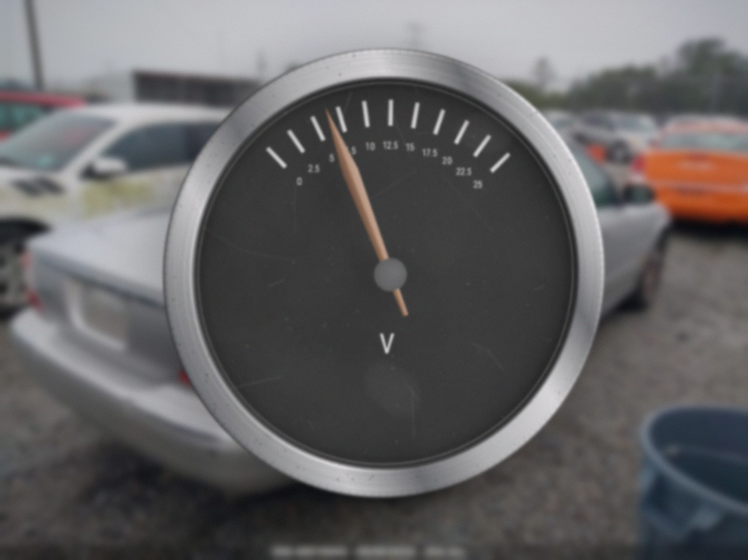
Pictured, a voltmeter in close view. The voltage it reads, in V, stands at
6.25 V
